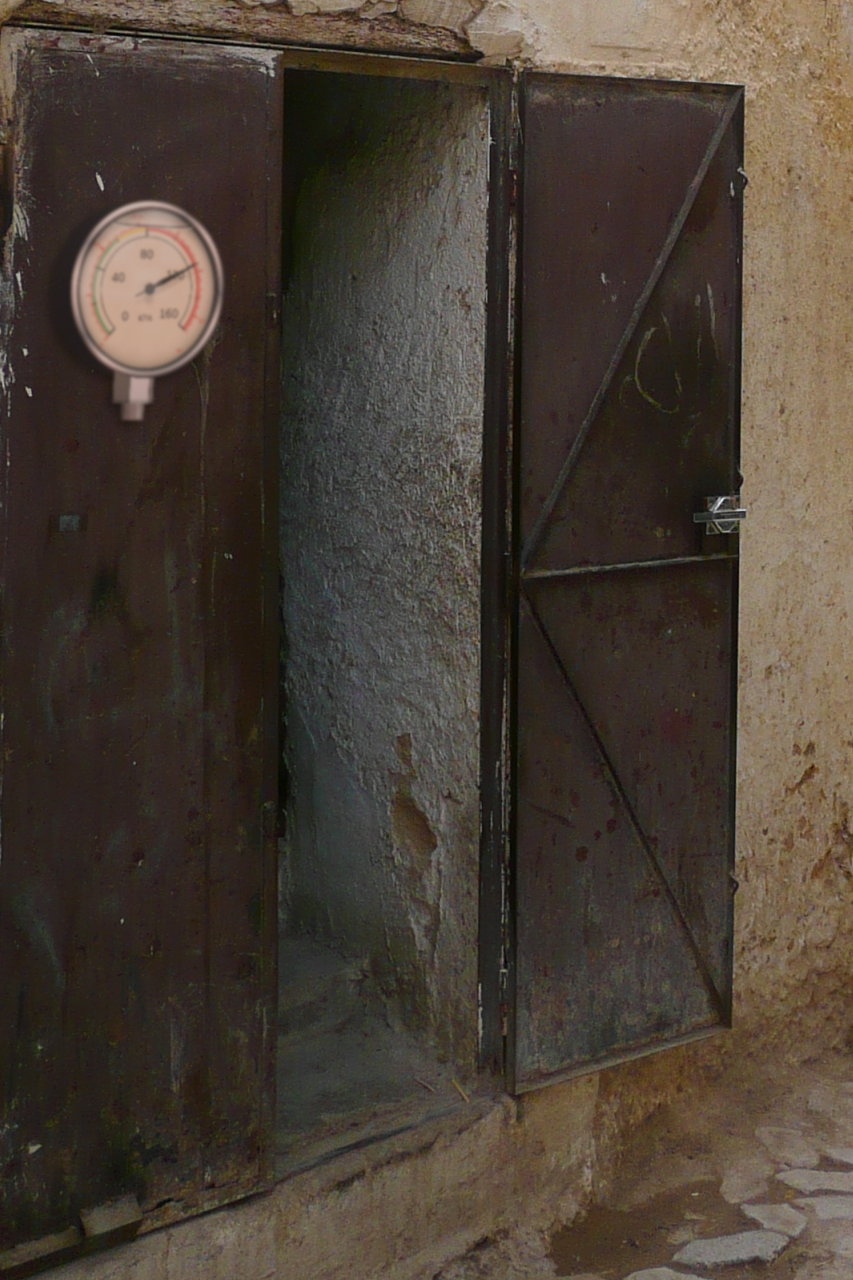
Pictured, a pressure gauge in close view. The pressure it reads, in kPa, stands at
120 kPa
